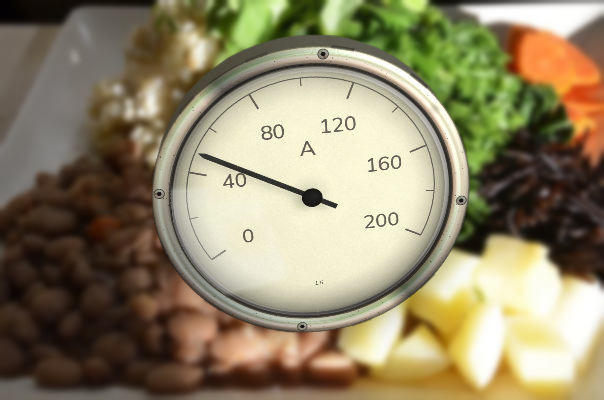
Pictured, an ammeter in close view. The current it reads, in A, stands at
50 A
